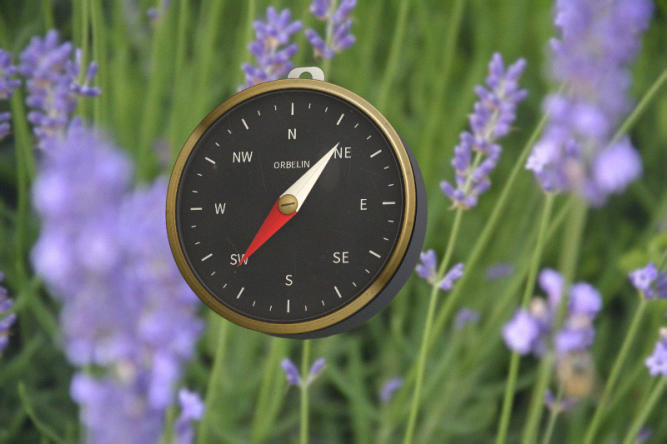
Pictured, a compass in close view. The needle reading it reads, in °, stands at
220 °
